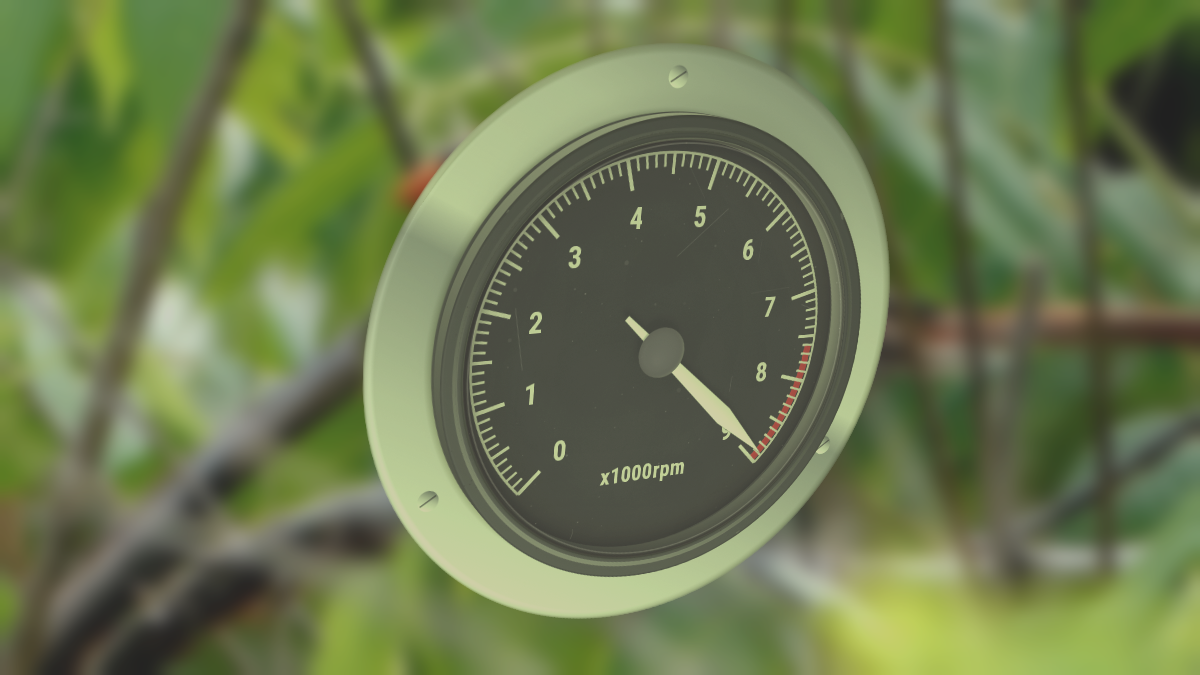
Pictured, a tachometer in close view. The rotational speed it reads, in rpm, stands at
8900 rpm
